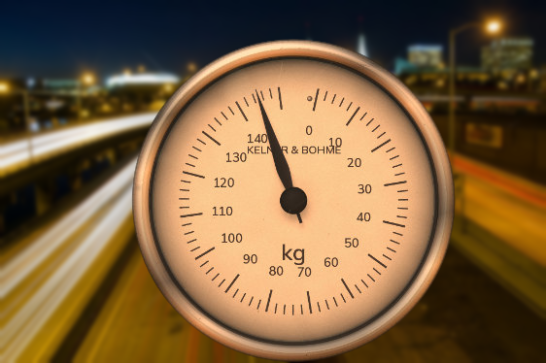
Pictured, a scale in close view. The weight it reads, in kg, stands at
145 kg
